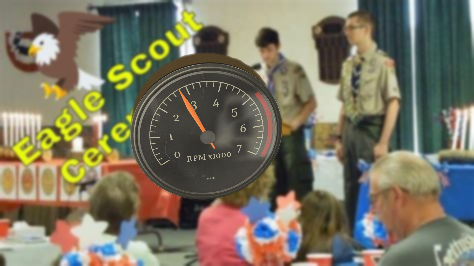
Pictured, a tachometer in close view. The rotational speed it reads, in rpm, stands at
2800 rpm
